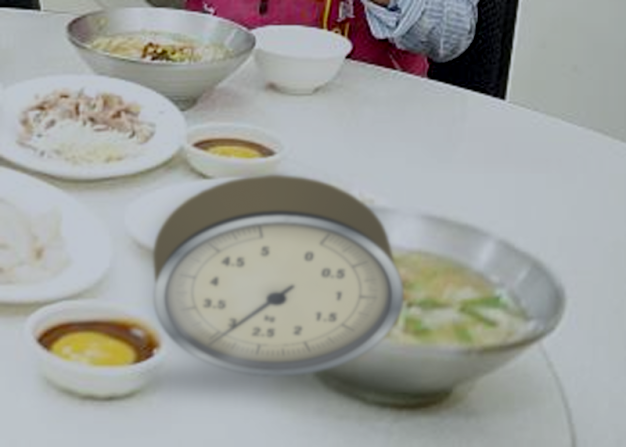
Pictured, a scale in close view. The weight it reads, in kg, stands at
3 kg
